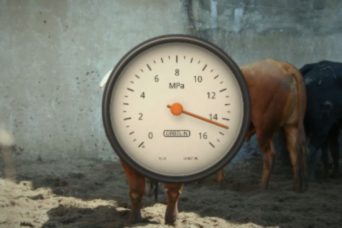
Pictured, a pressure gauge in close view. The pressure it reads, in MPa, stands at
14.5 MPa
